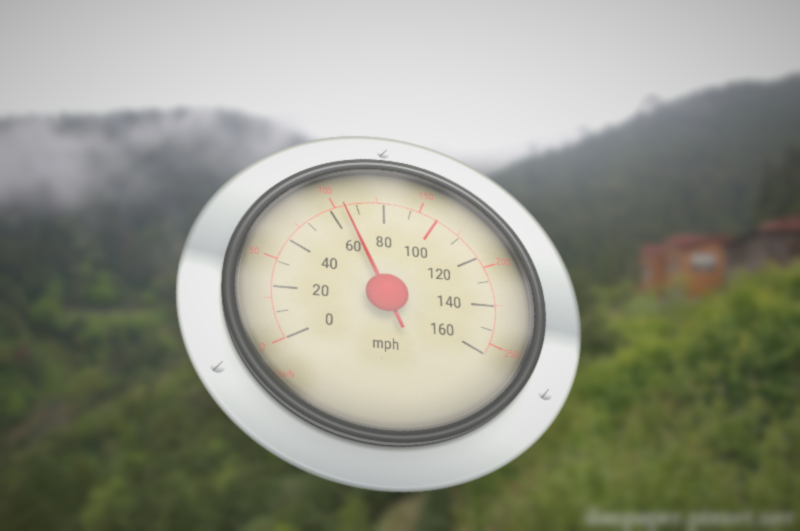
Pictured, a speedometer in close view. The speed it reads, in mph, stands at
65 mph
